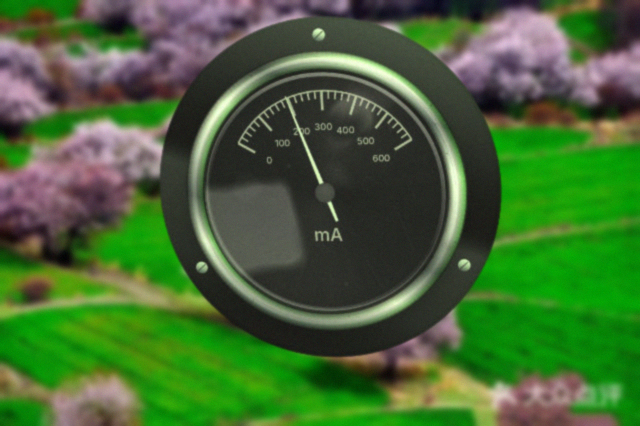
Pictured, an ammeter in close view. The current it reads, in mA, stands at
200 mA
